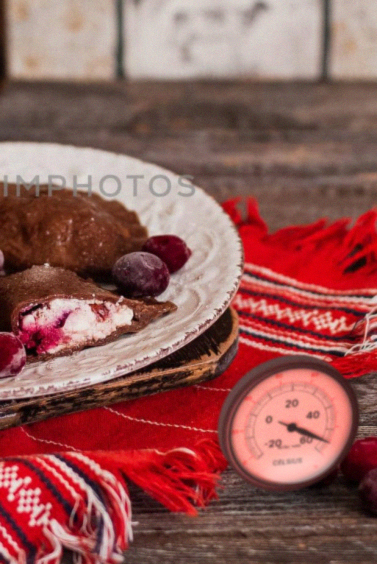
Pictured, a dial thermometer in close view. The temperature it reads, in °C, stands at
55 °C
